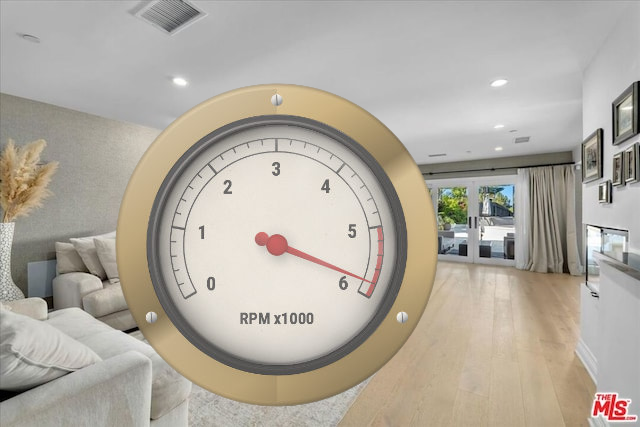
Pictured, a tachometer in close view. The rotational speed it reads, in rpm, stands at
5800 rpm
